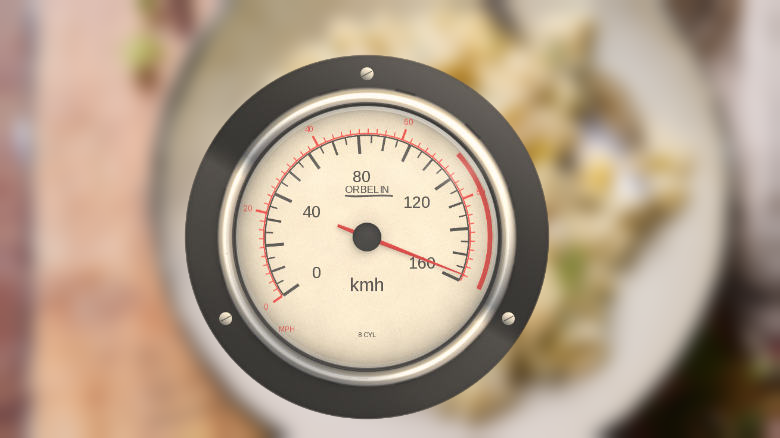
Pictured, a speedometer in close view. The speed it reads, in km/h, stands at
157.5 km/h
